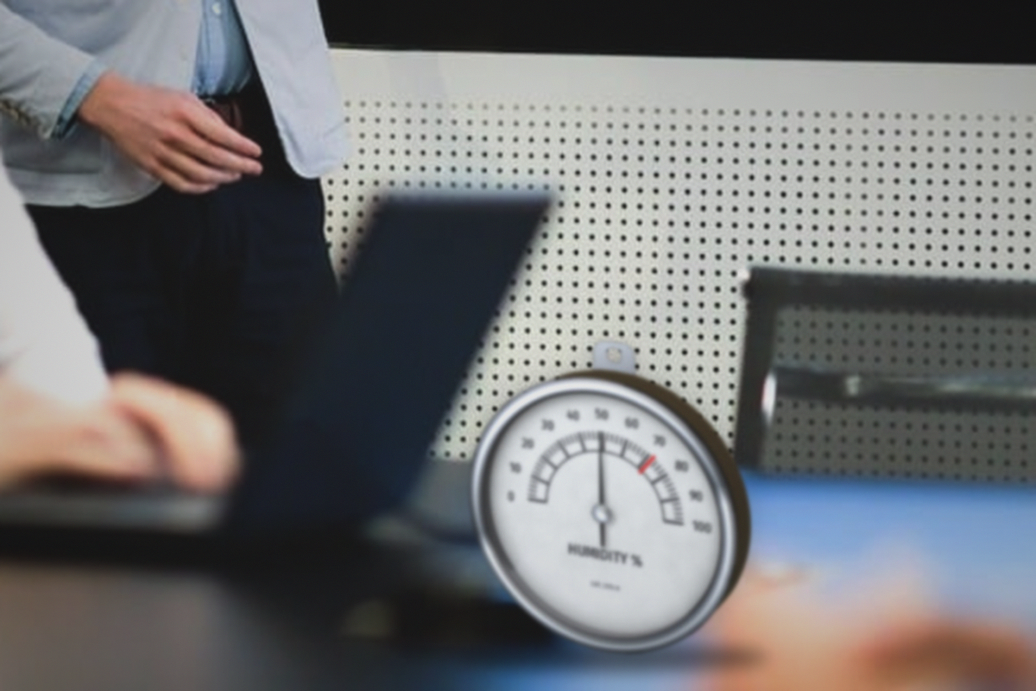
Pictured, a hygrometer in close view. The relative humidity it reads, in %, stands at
50 %
